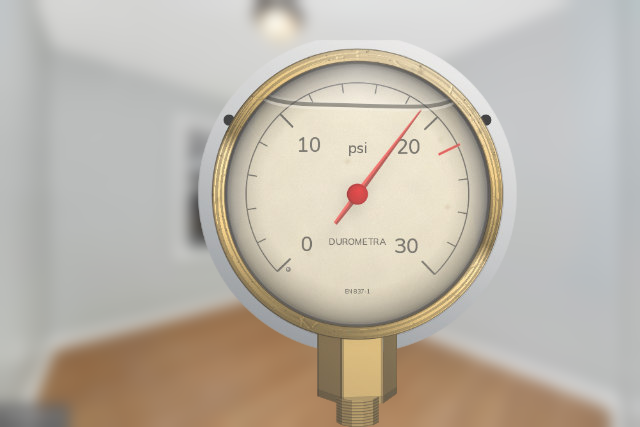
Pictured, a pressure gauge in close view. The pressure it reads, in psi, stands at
19 psi
